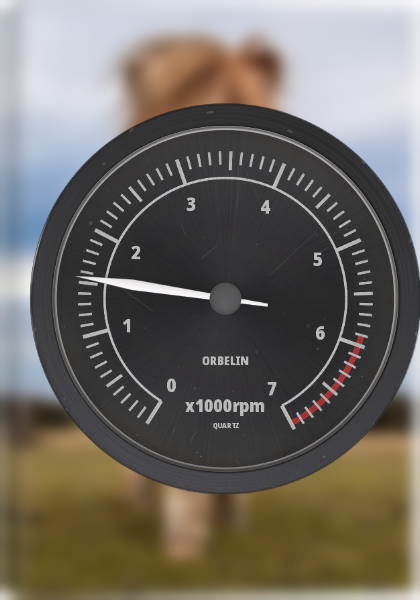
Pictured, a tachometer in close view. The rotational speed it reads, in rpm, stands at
1550 rpm
